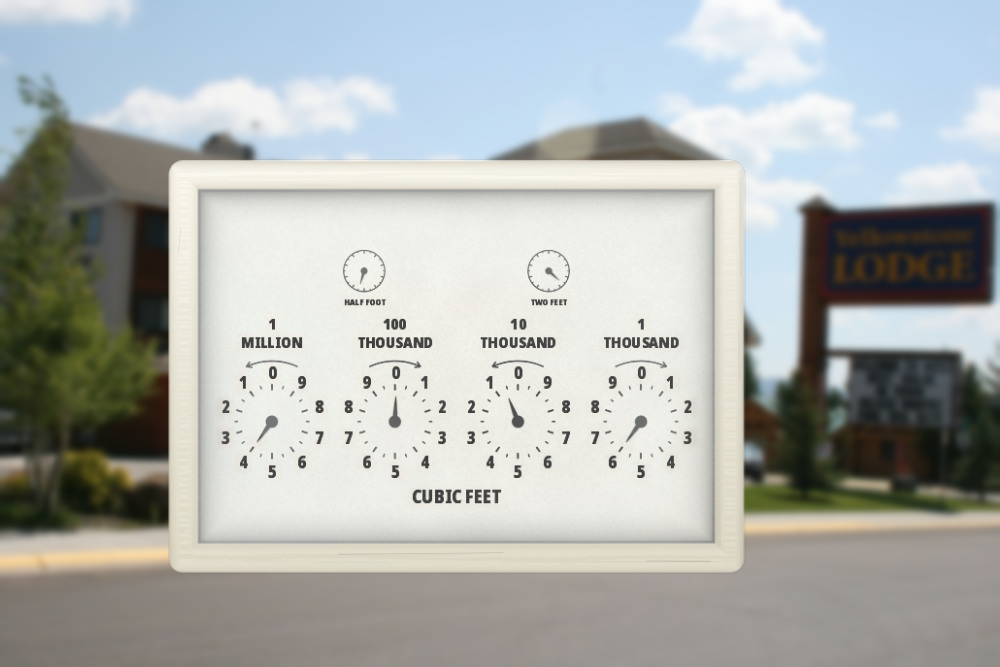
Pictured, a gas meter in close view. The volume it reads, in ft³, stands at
400600 ft³
